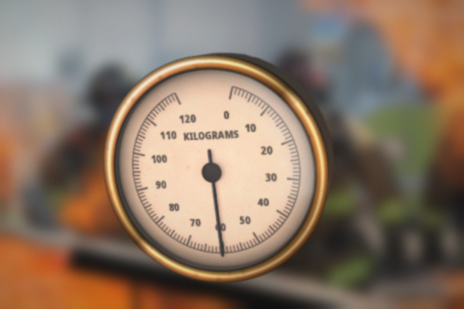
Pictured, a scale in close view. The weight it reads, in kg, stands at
60 kg
